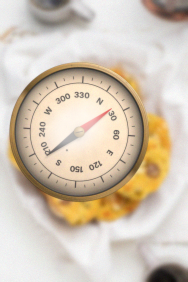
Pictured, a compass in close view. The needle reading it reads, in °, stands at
20 °
